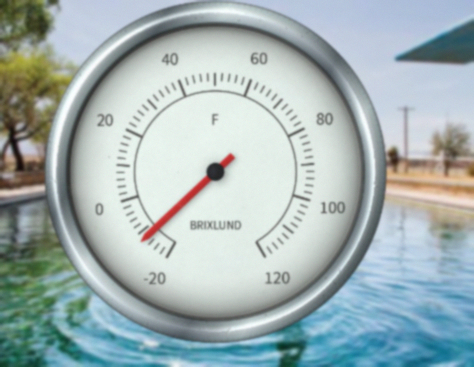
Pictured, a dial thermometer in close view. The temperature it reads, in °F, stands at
-12 °F
